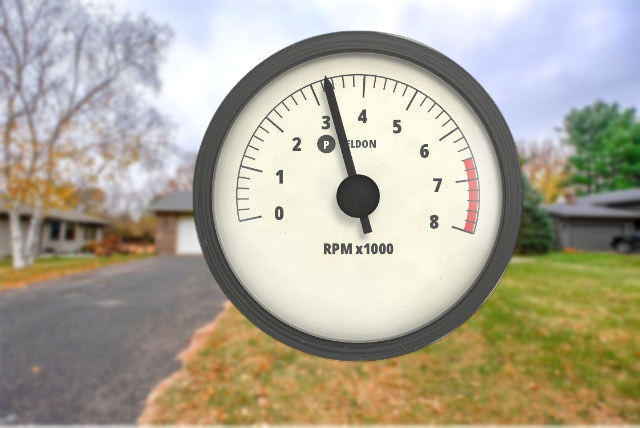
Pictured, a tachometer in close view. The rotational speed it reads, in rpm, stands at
3300 rpm
